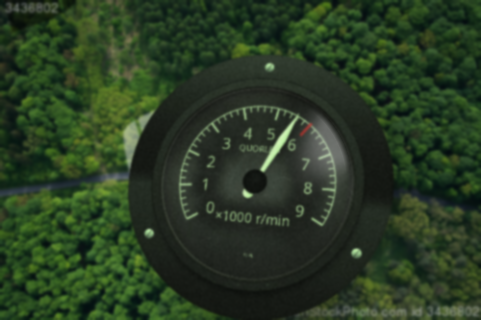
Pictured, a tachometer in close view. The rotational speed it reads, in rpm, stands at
5600 rpm
